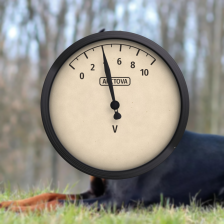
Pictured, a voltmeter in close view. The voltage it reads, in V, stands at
4 V
